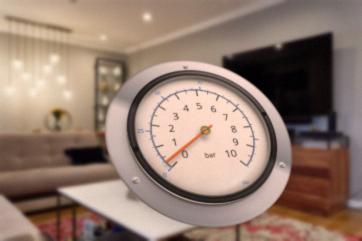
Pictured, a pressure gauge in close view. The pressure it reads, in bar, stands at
0.25 bar
